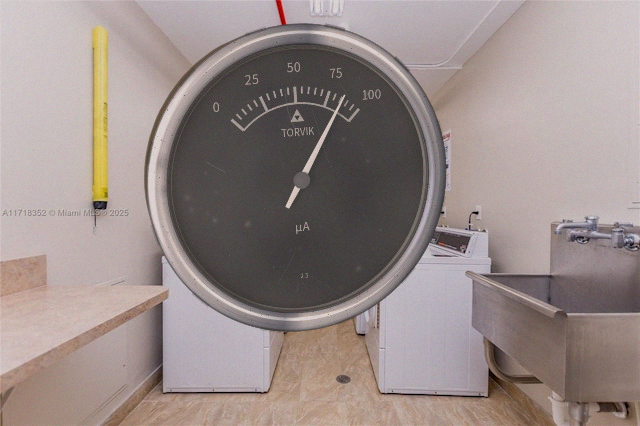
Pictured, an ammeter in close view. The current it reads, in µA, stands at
85 µA
